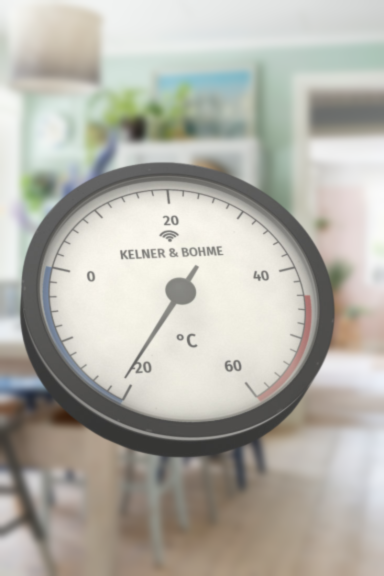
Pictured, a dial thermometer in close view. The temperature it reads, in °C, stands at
-19 °C
